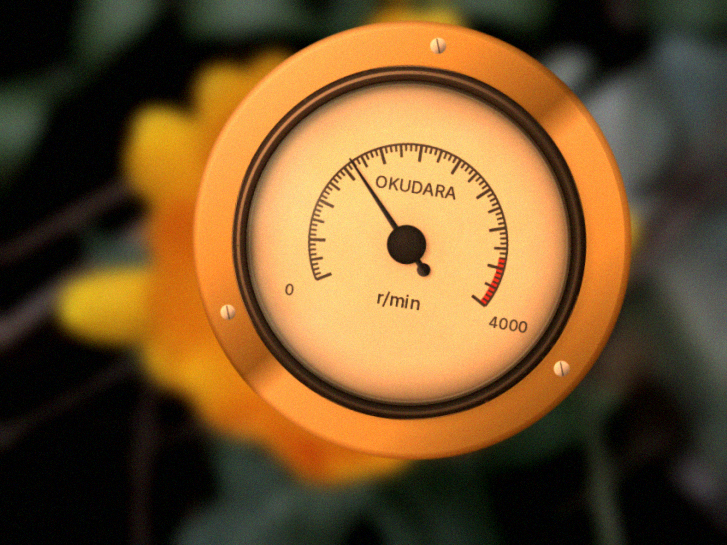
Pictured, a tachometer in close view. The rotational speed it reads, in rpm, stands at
1300 rpm
